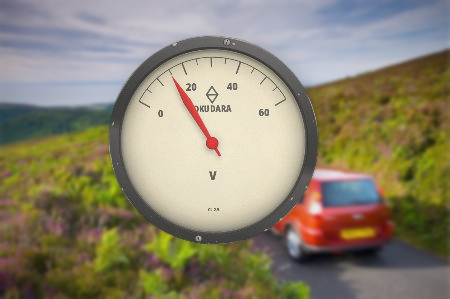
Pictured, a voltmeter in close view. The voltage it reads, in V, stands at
15 V
